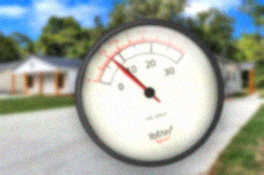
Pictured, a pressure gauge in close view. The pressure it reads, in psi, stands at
7.5 psi
